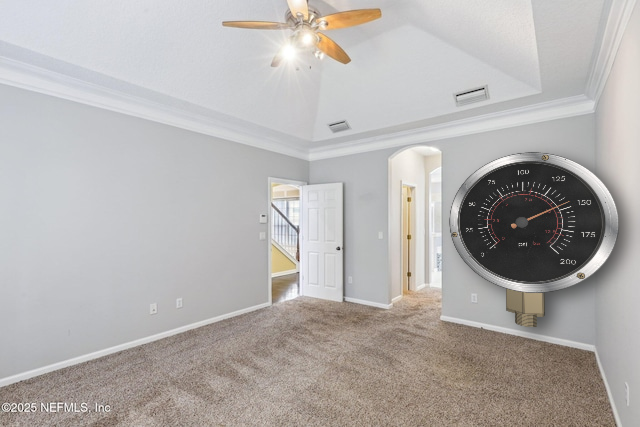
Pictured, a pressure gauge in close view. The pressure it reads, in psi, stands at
145 psi
